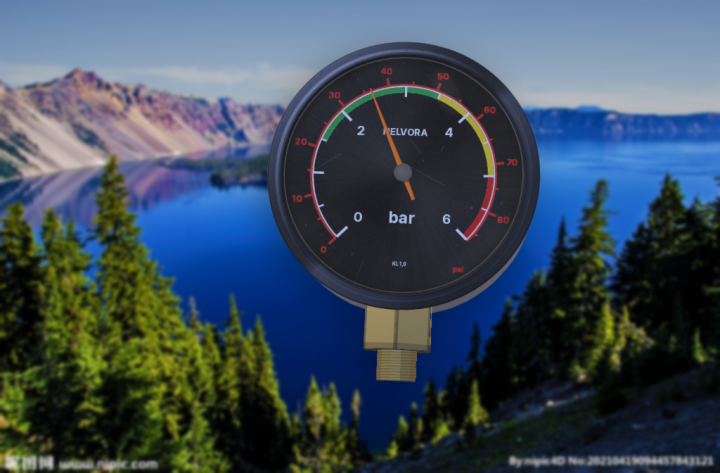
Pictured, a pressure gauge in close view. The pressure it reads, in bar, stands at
2.5 bar
